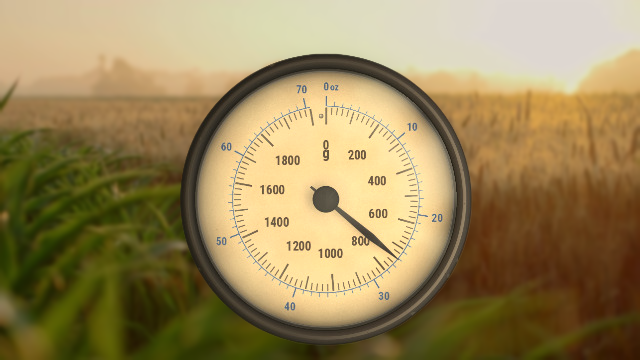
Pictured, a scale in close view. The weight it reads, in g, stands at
740 g
